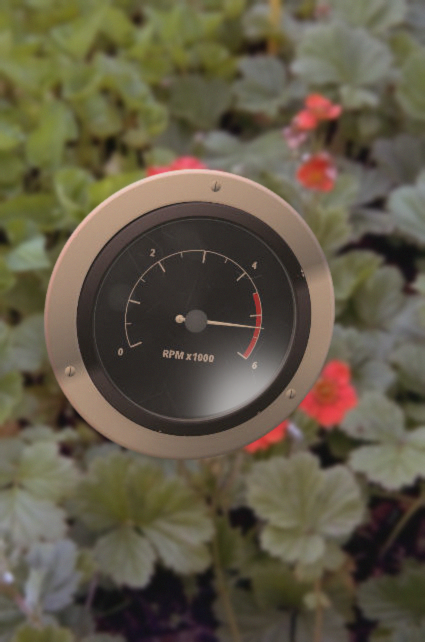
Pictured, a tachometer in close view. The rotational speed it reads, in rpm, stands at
5250 rpm
